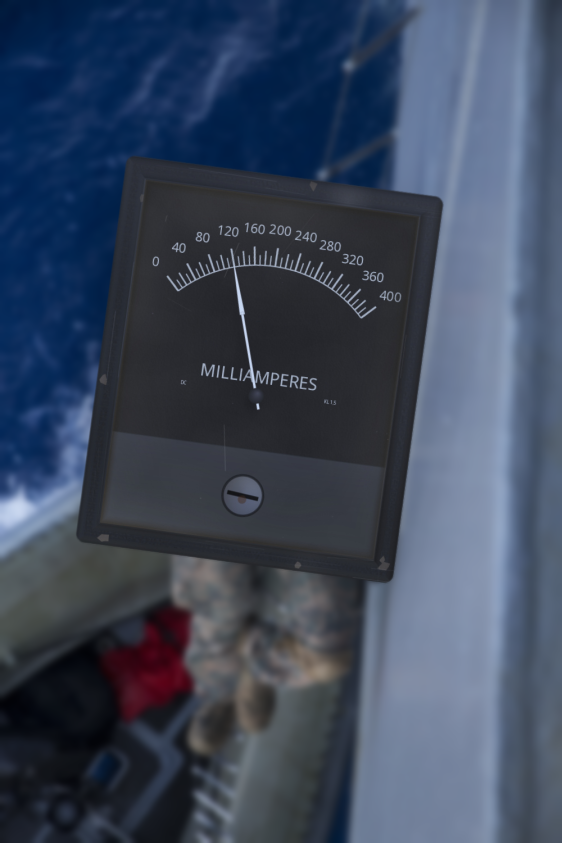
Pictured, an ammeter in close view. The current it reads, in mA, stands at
120 mA
